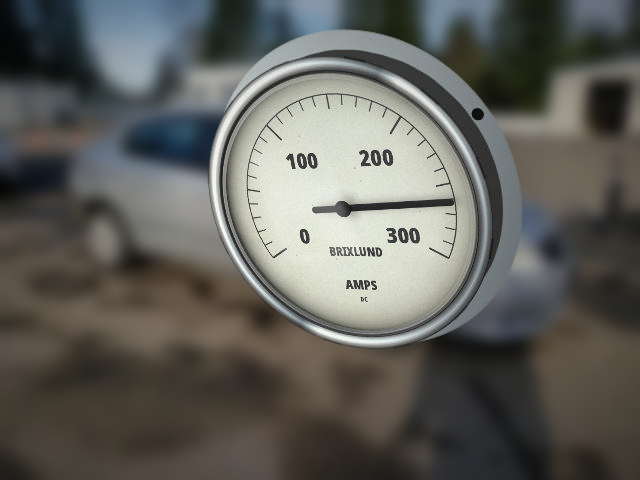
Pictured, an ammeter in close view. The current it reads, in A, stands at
260 A
